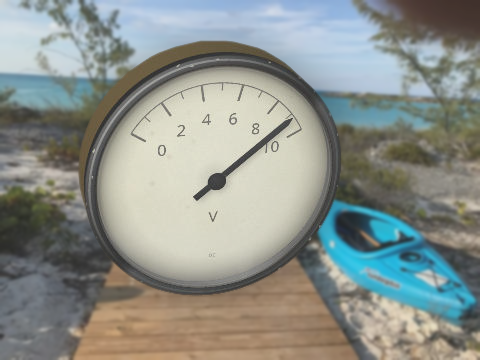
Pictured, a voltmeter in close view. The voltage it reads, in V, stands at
9 V
